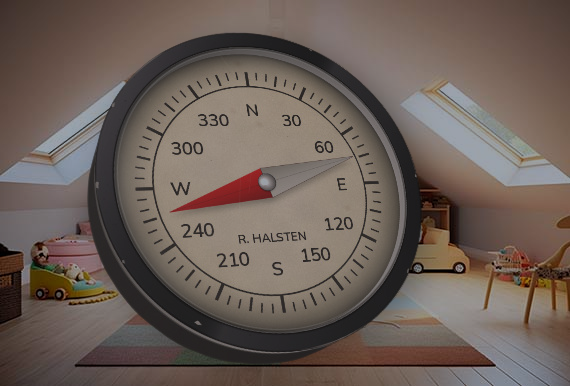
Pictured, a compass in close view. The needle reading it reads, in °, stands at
255 °
